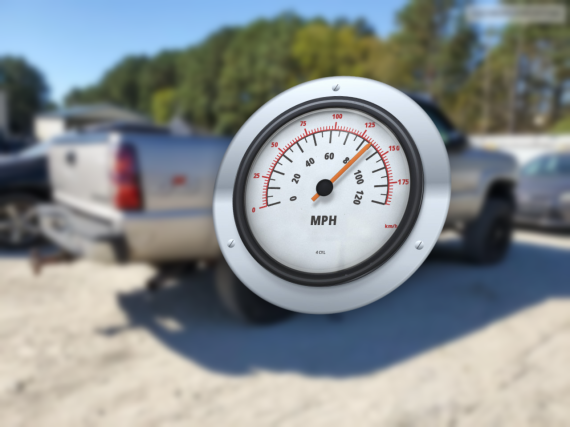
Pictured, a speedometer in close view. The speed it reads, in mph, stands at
85 mph
